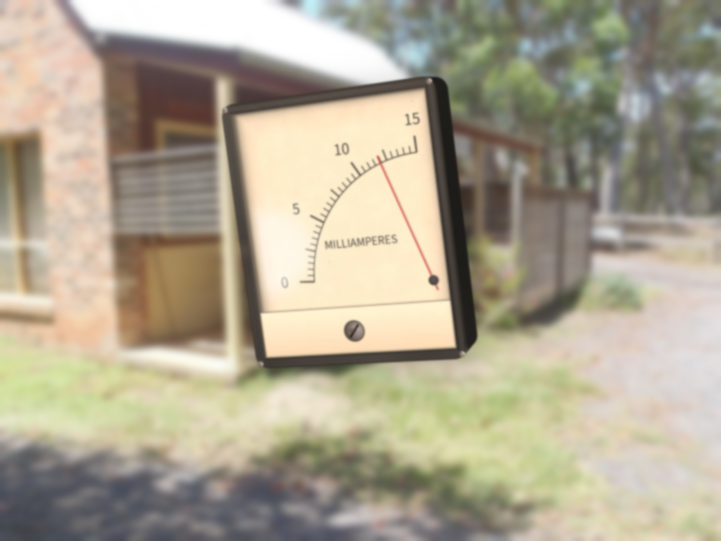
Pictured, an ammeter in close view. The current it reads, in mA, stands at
12 mA
